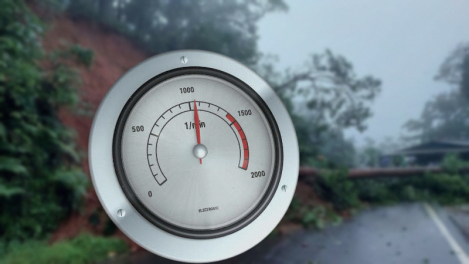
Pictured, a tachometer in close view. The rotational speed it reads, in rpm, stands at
1050 rpm
